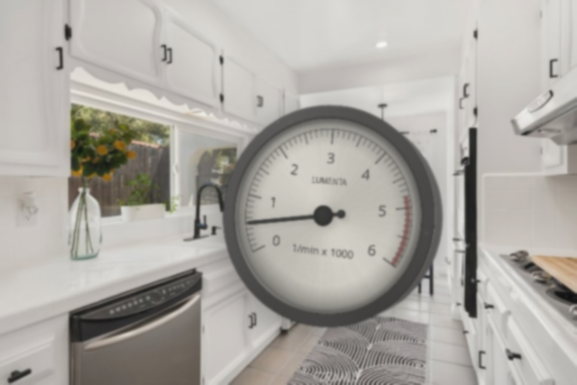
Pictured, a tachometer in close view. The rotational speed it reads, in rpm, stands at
500 rpm
